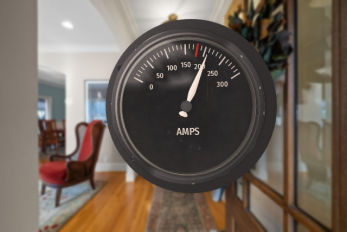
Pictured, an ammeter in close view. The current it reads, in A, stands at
210 A
